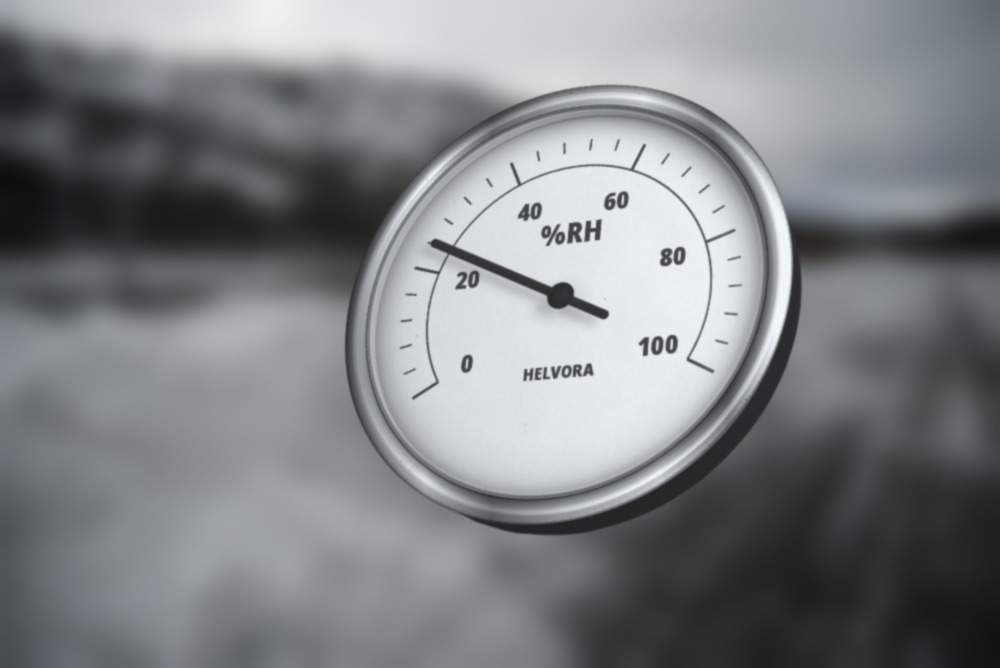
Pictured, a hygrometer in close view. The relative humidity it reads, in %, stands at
24 %
